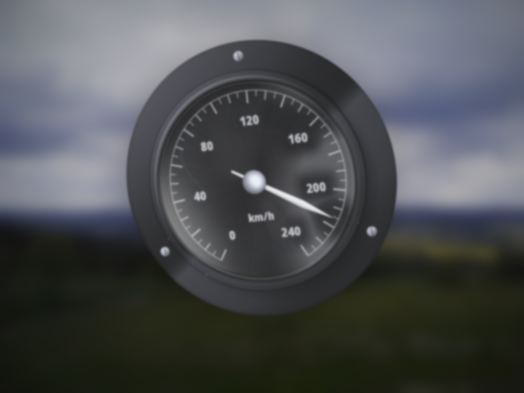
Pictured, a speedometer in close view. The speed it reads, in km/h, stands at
215 km/h
